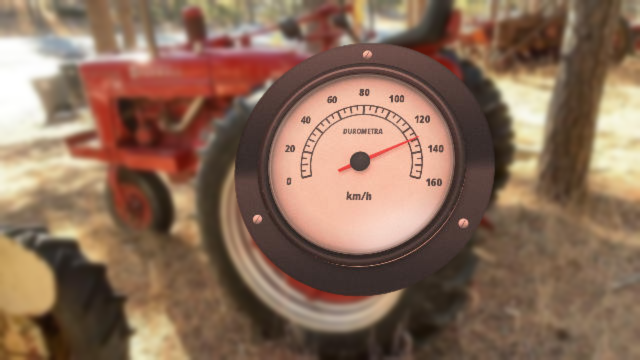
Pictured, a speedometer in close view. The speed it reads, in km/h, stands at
130 km/h
